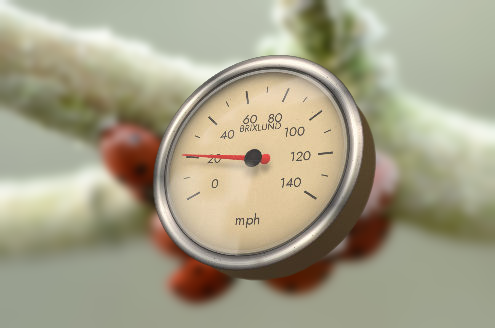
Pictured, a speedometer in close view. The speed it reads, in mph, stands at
20 mph
